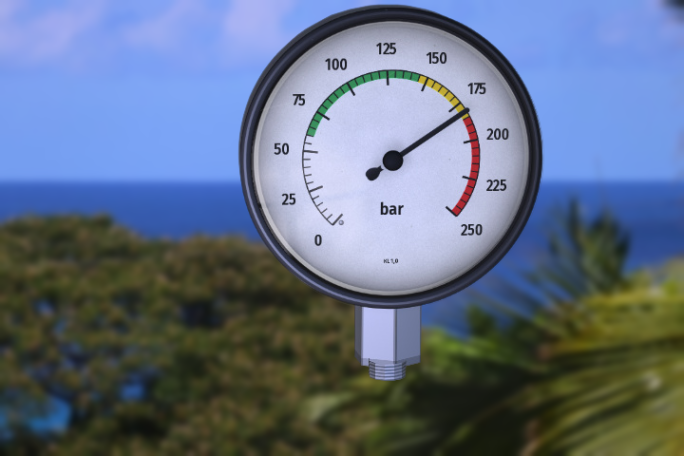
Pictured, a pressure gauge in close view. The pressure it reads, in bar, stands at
180 bar
